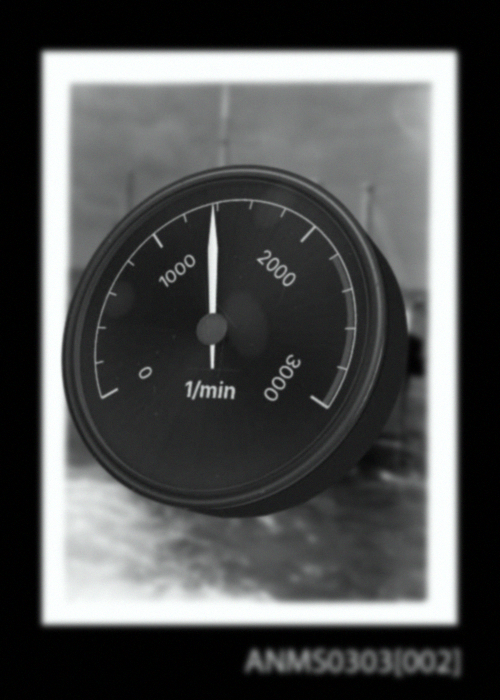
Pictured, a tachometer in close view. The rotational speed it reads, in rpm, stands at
1400 rpm
